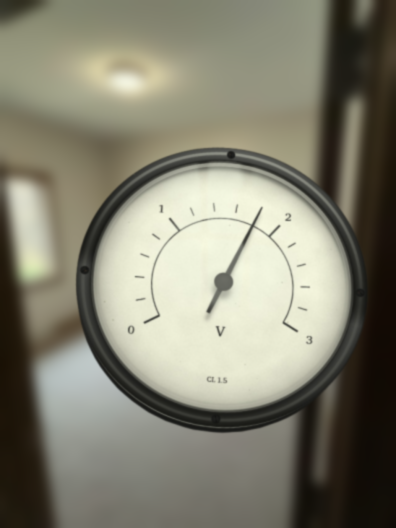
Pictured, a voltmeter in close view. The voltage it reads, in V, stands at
1.8 V
